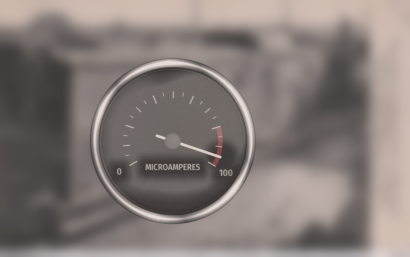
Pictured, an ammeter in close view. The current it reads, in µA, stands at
95 µA
